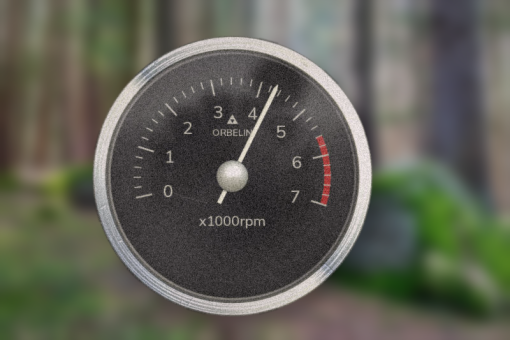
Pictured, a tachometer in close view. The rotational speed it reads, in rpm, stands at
4300 rpm
